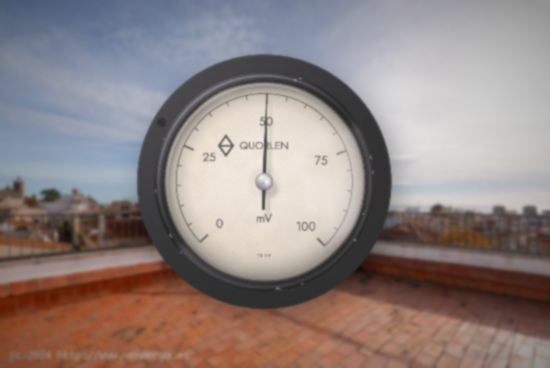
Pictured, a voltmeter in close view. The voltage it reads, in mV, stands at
50 mV
